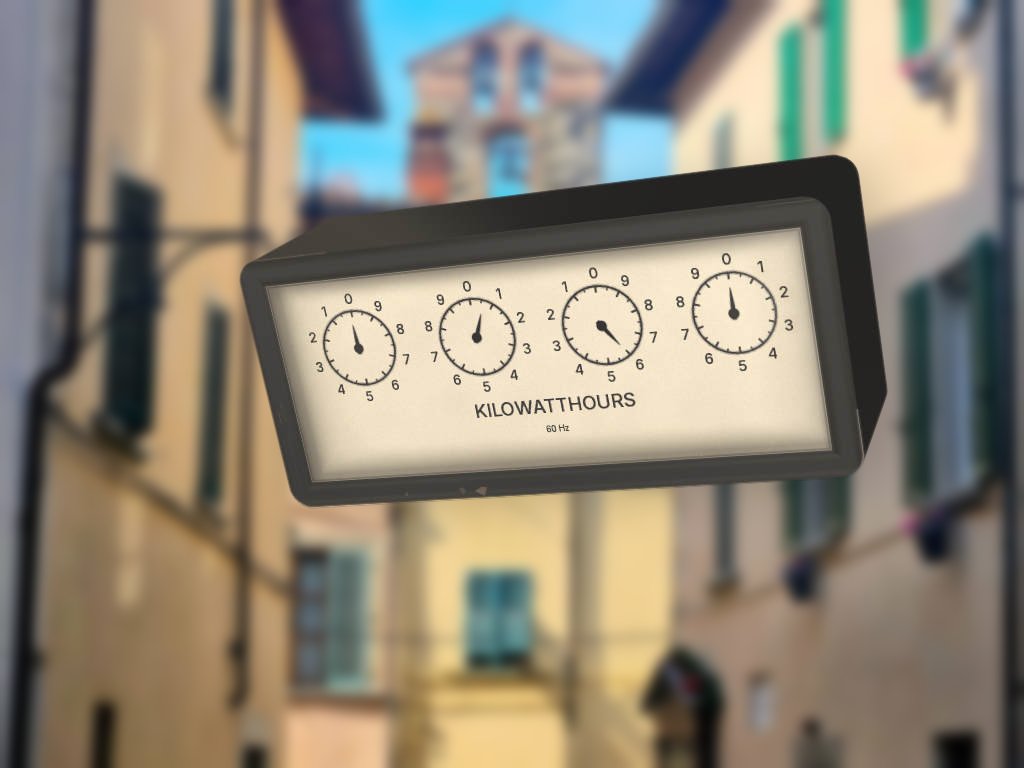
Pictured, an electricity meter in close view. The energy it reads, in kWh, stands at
60 kWh
